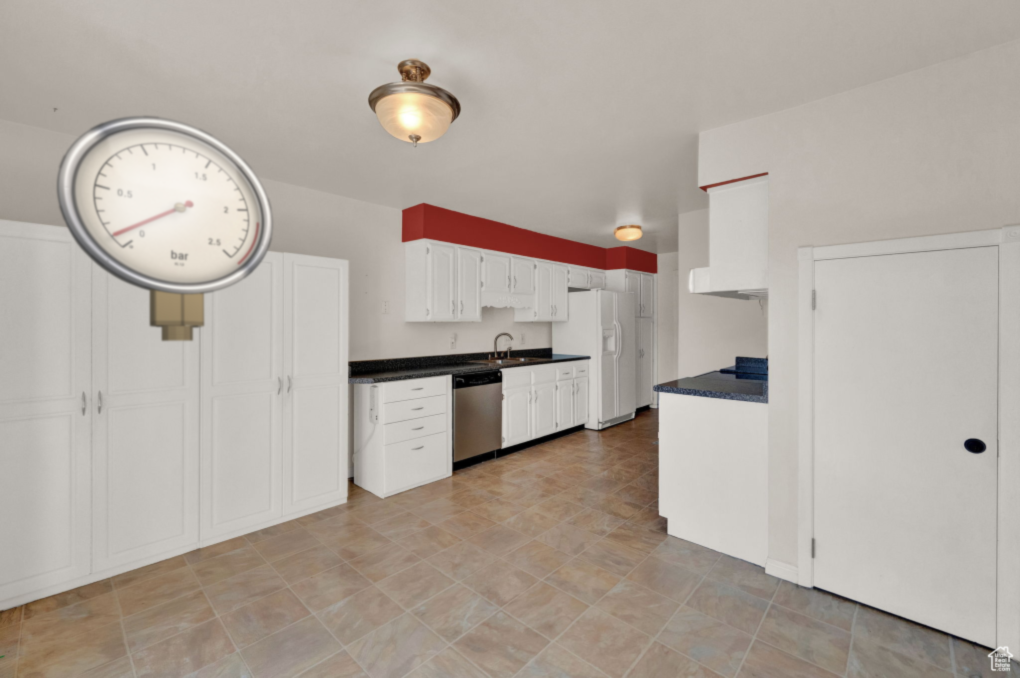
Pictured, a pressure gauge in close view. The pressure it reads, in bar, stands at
0.1 bar
